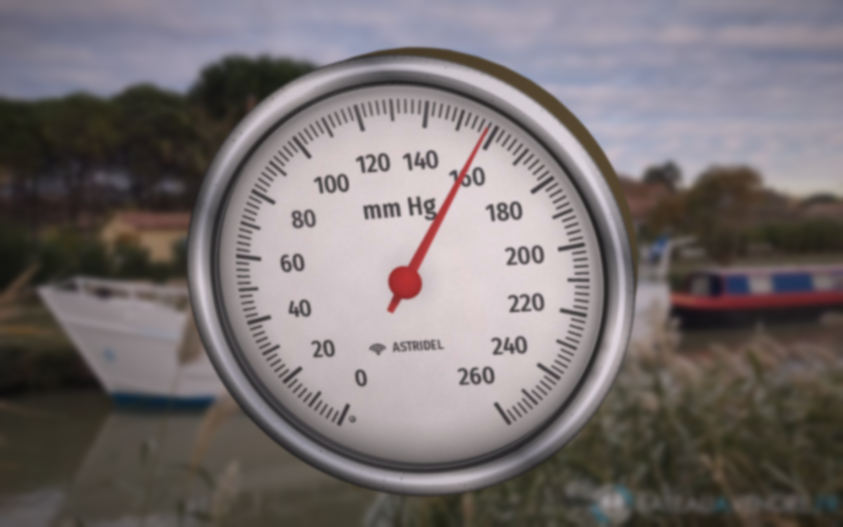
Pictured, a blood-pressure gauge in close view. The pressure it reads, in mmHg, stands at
158 mmHg
